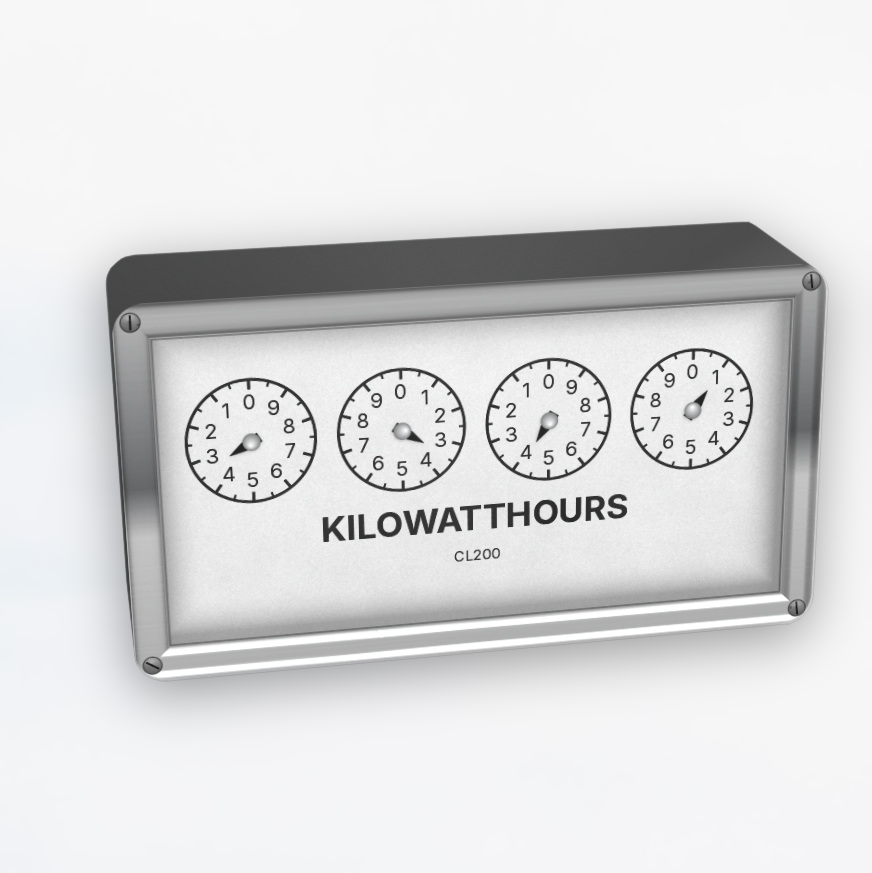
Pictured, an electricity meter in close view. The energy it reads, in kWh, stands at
3341 kWh
